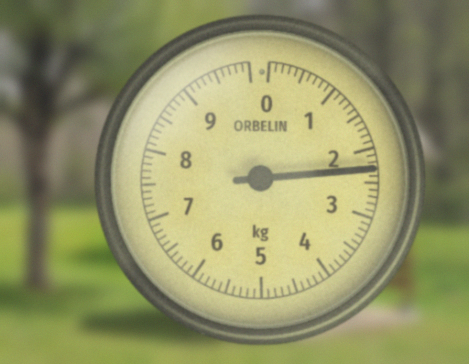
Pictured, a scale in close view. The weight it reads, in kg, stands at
2.3 kg
